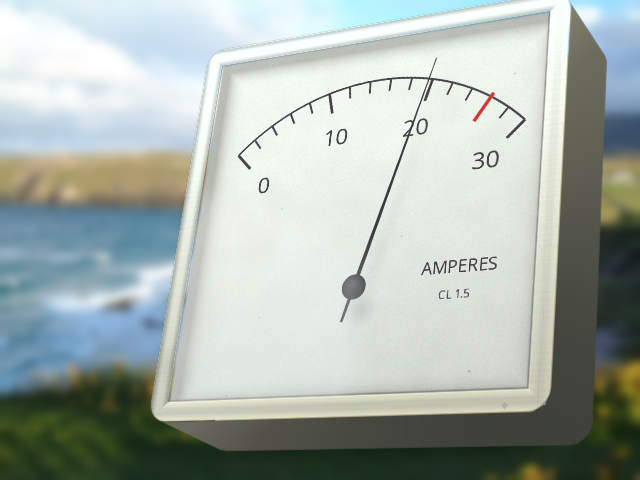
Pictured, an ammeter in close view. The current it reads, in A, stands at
20 A
